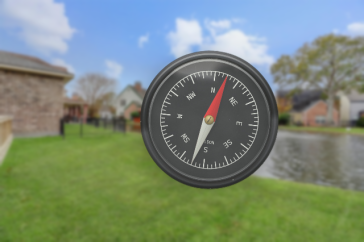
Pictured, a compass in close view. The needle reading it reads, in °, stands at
15 °
